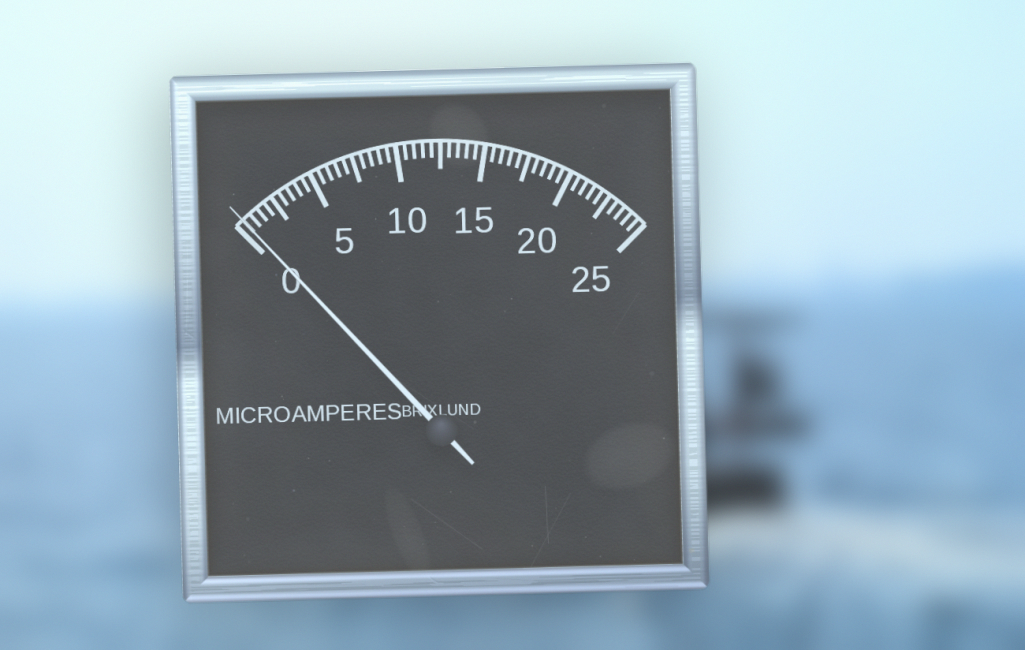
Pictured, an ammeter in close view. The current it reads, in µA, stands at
0.5 µA
